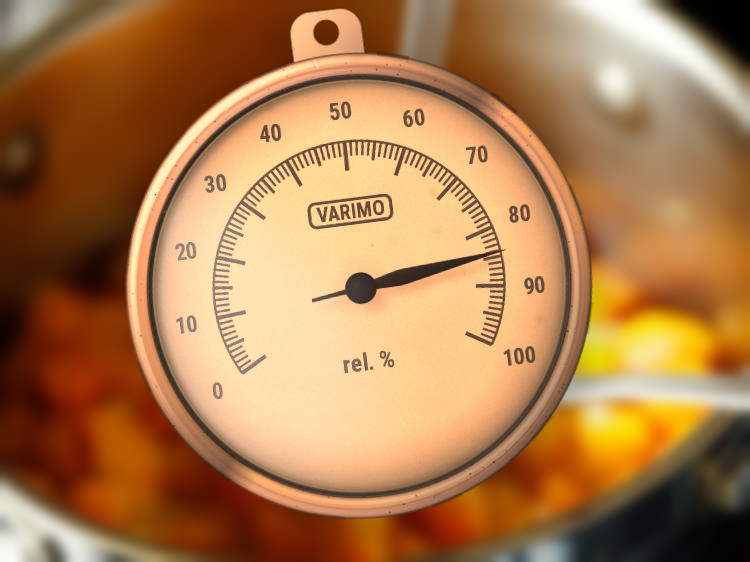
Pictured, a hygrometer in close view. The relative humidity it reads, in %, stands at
84 %
